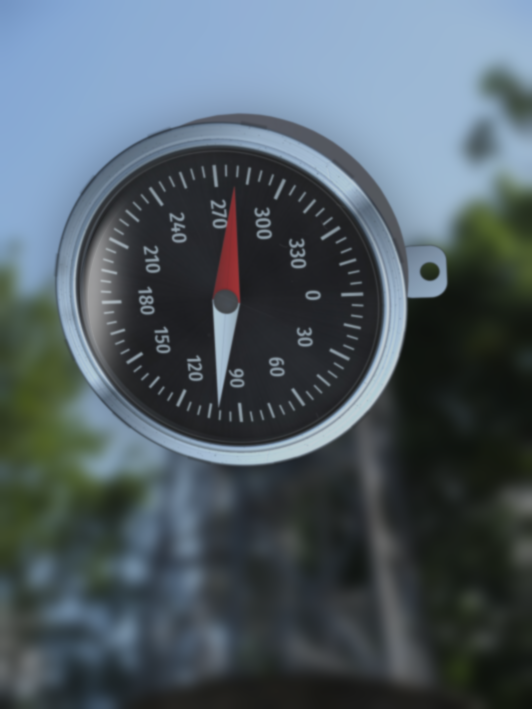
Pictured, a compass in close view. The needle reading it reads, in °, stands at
280 °
